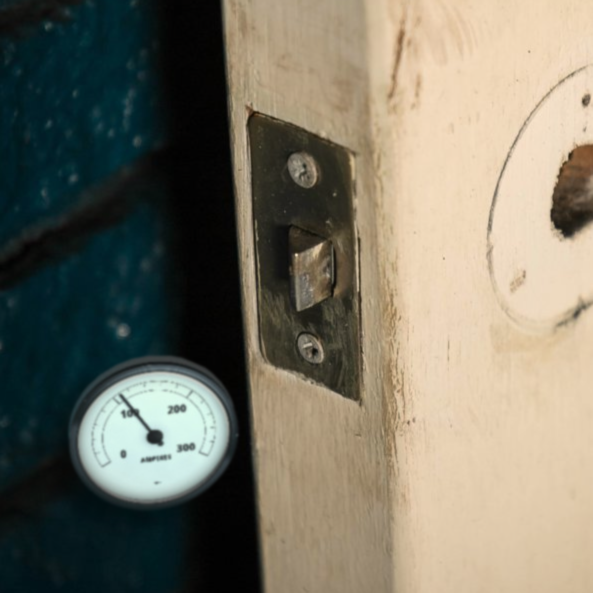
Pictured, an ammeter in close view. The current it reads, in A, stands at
110 A
